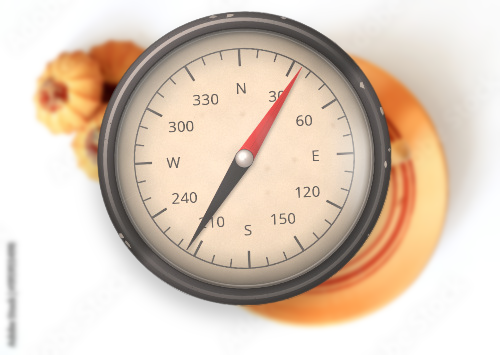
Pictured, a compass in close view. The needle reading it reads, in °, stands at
35 °
